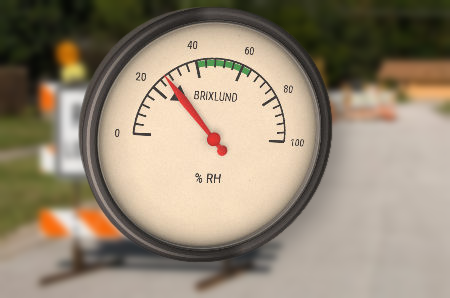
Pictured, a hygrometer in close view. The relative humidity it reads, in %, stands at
26 %
